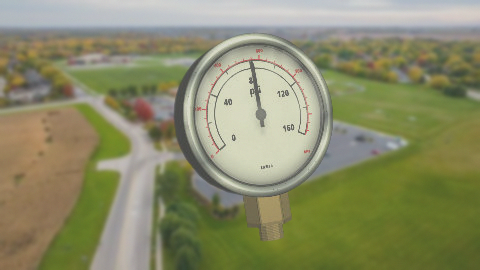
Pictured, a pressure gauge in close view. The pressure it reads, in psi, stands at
80 psi
